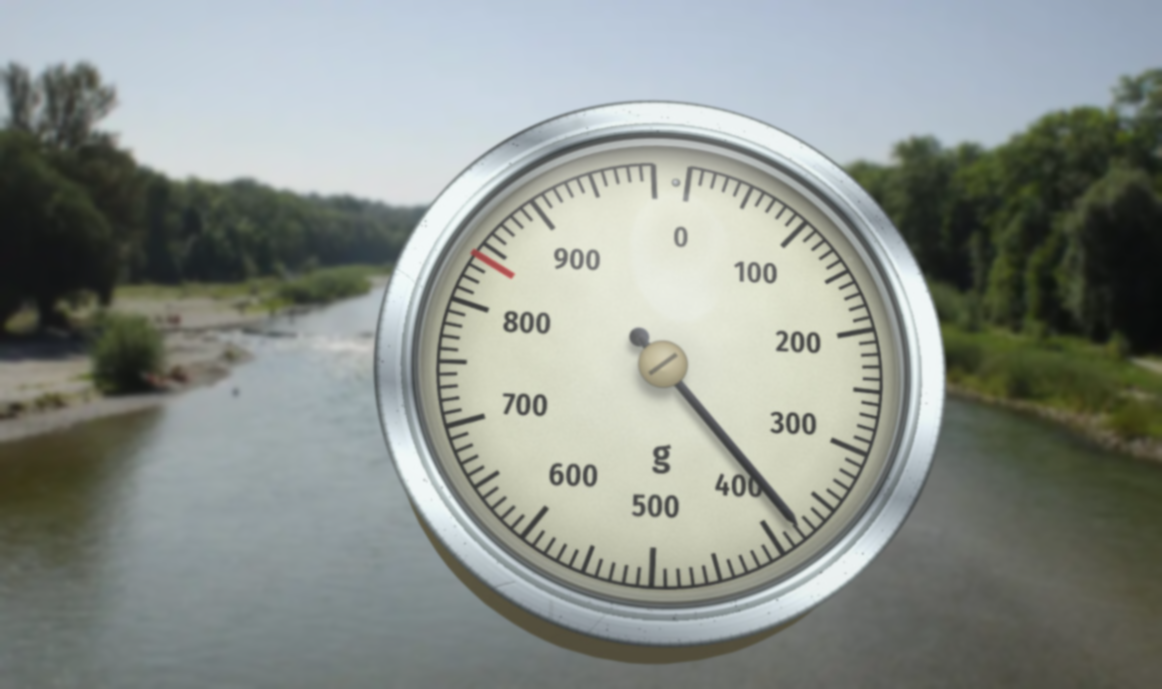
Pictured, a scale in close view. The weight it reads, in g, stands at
380 g
